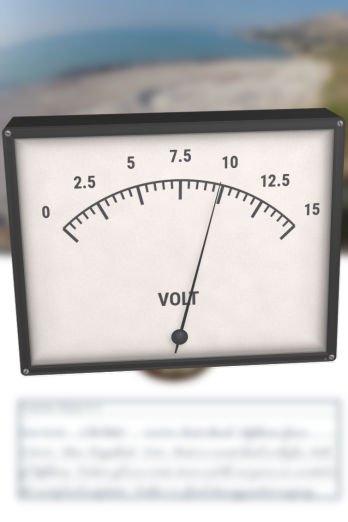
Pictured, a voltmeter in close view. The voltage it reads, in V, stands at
9.75 V
